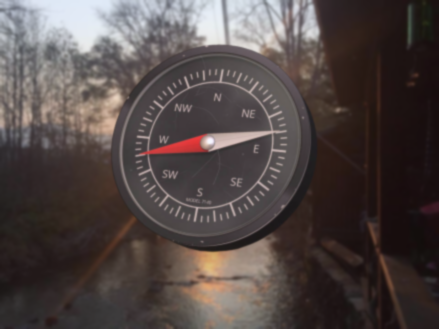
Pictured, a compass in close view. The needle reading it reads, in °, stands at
255 °
